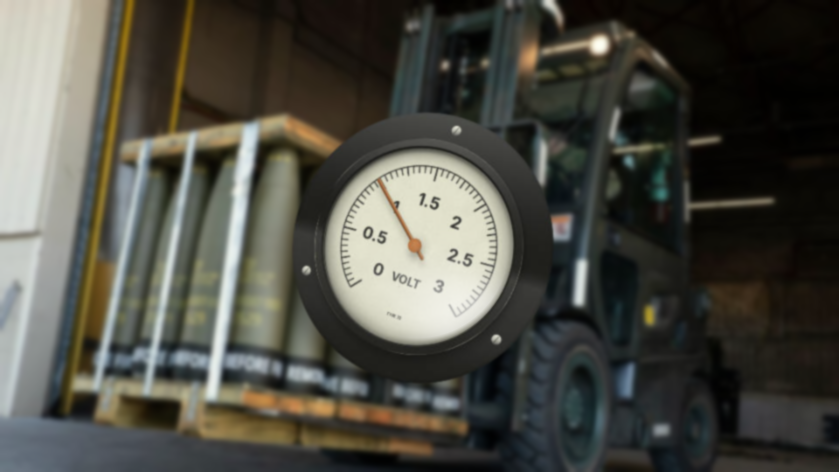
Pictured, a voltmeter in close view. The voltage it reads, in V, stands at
1 V
